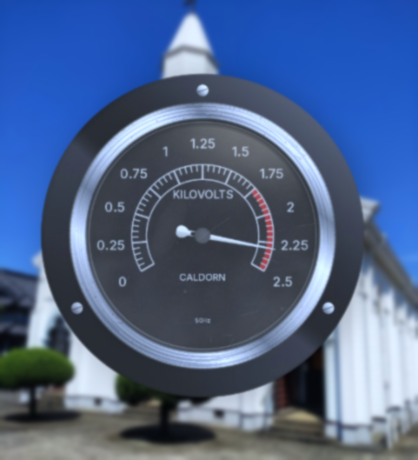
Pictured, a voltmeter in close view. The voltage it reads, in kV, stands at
2.3 kV
